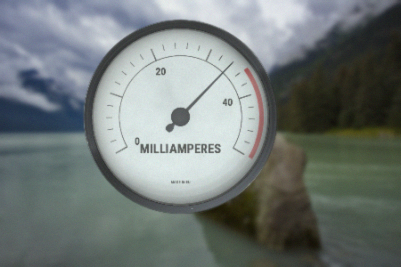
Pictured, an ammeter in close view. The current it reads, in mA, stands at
34 mA
